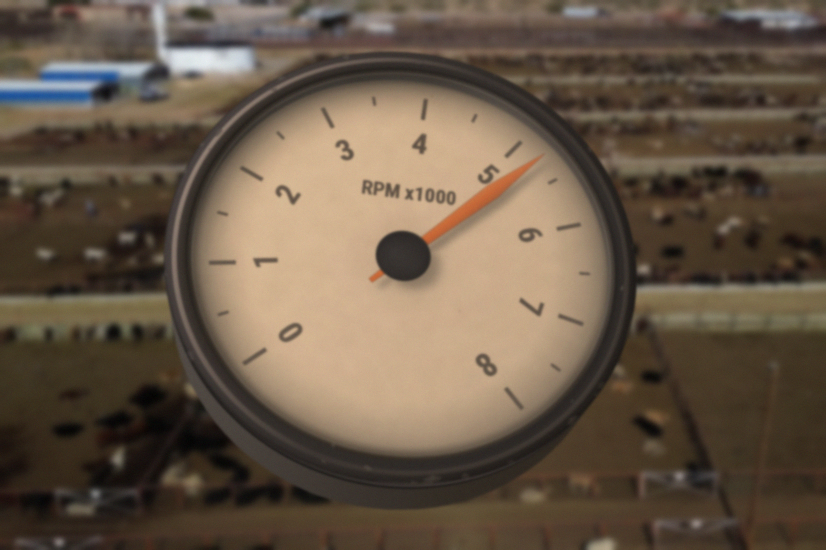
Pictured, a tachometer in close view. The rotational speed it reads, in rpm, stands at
5250 rpm
